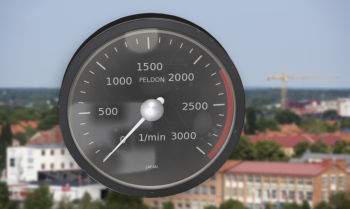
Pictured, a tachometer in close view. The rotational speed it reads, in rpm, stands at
0 rpm
